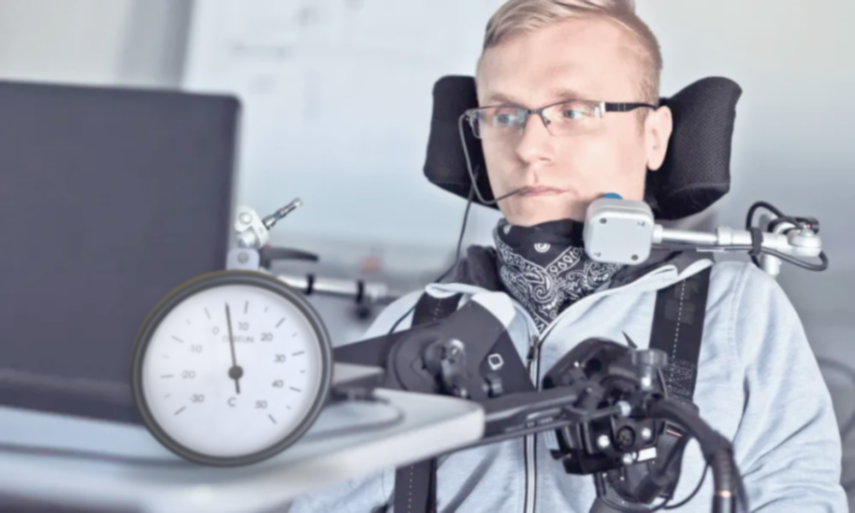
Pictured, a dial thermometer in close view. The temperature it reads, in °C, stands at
5 °C
